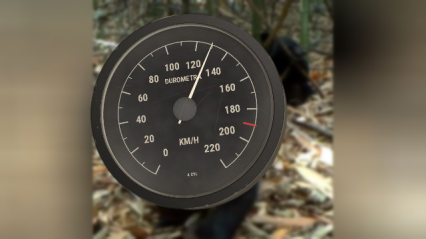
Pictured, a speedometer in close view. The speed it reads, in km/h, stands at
130 km/h
